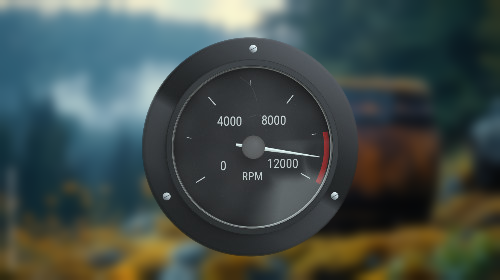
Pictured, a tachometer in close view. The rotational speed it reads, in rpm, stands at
11000 rpm
